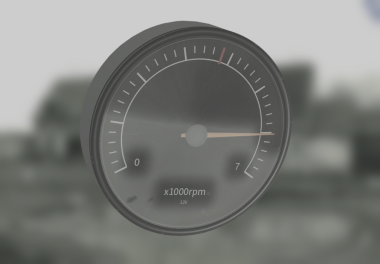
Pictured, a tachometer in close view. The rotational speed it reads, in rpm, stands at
6000 rpm
